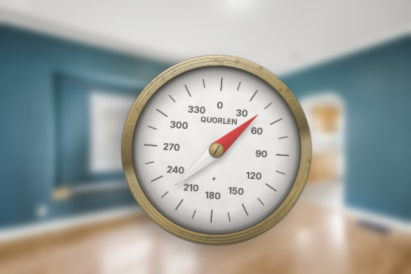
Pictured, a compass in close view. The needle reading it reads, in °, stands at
45 °
